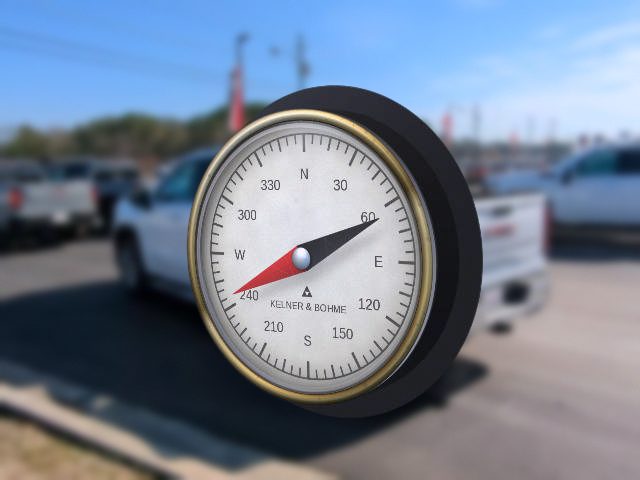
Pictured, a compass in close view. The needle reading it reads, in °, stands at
245 °
